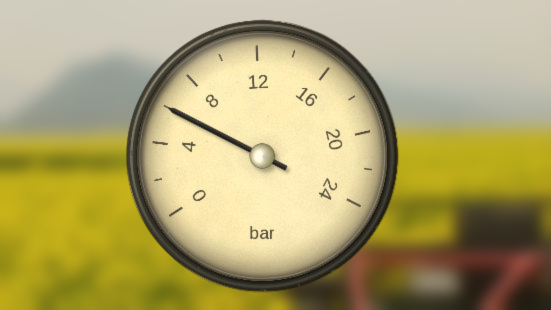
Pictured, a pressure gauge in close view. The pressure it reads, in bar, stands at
6 bar
